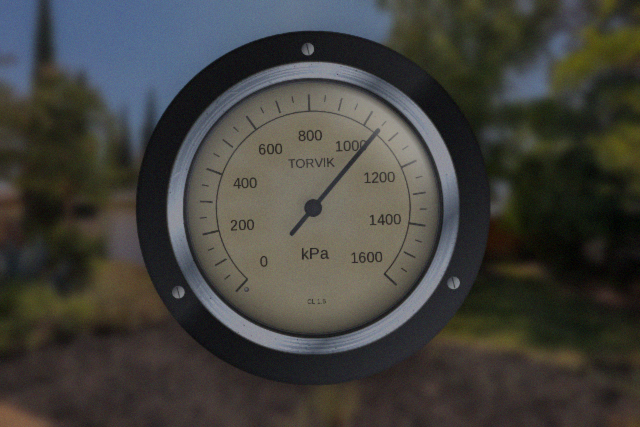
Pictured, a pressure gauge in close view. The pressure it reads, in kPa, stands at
1050 kPa
